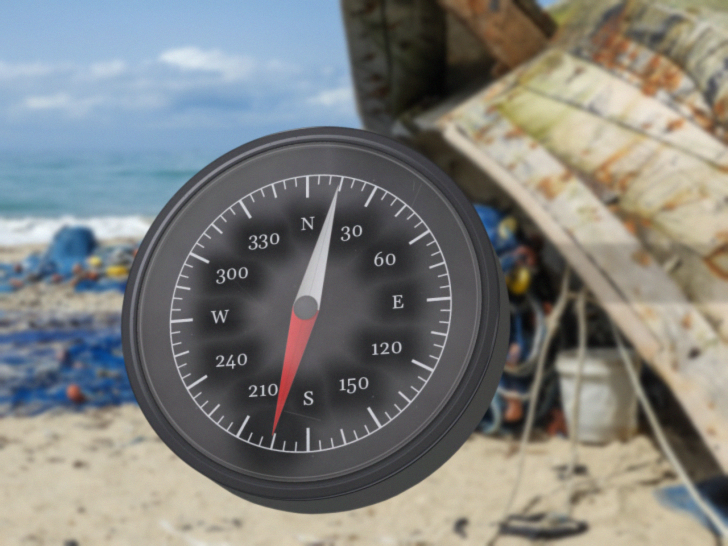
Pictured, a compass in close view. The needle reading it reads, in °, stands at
195 °
